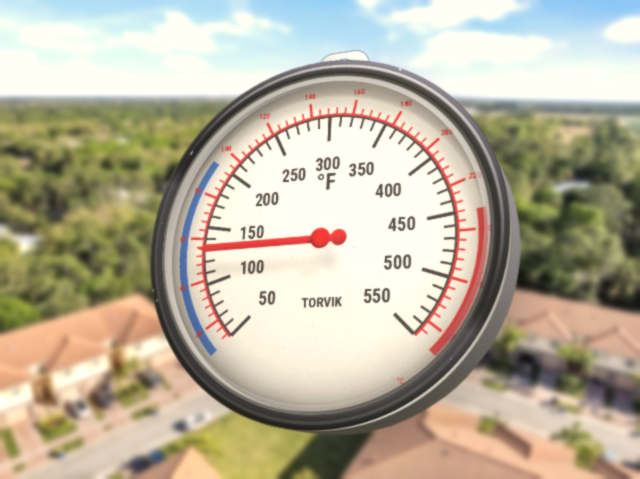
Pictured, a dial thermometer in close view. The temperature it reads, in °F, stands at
130 °F
